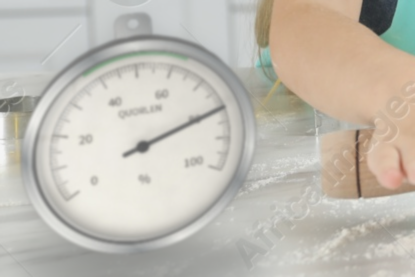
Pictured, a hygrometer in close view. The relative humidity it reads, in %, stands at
80 %
